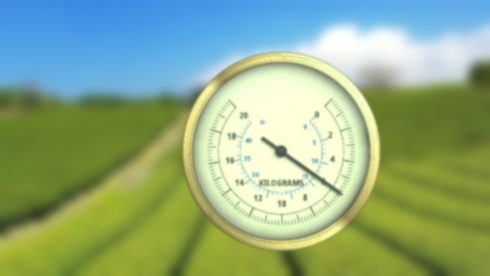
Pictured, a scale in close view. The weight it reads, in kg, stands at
6 kg
